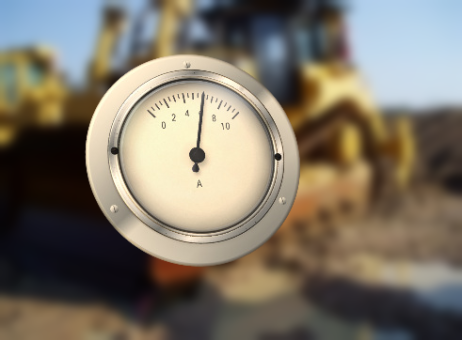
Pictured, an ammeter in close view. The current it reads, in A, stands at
6 A
